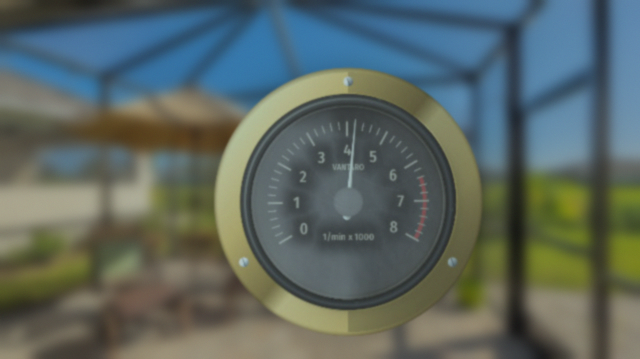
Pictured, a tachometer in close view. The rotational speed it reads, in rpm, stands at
4200 rpm
